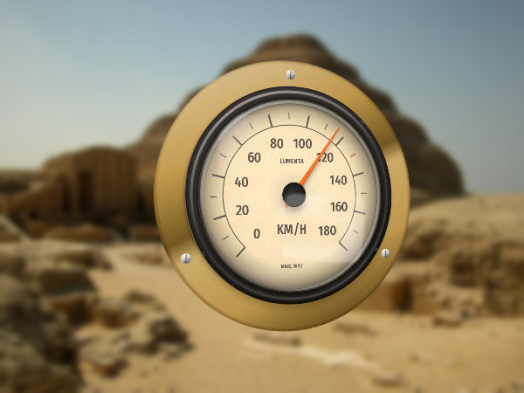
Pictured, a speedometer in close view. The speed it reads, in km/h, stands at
115 km/h
